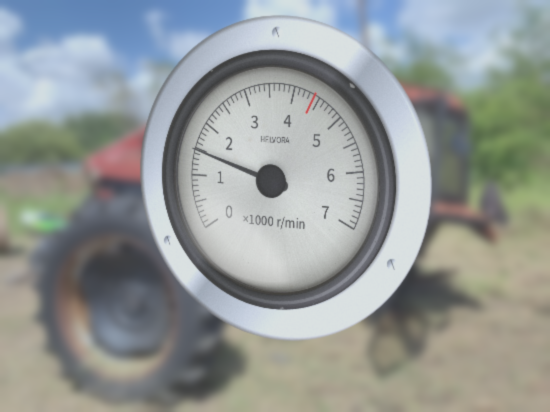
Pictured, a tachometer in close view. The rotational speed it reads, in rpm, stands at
1500 rpm
